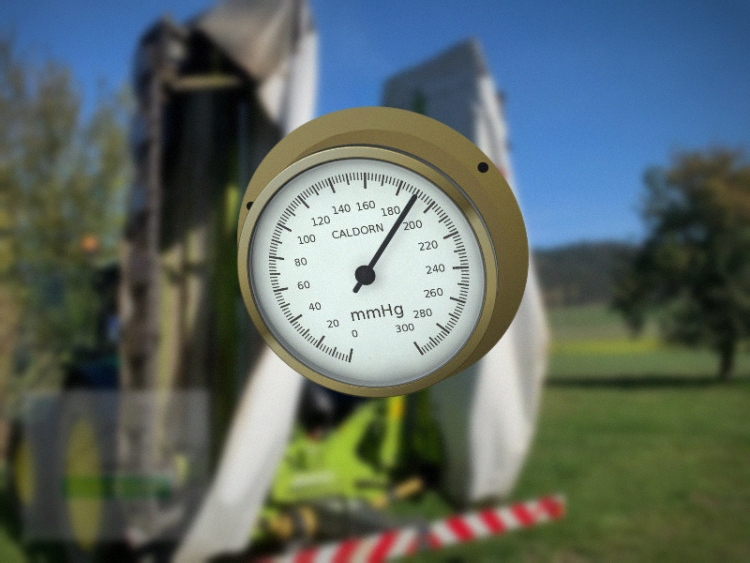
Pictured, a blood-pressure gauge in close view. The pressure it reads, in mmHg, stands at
190 mmHg
